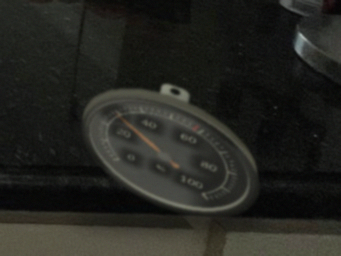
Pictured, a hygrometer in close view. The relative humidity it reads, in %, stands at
30 %
